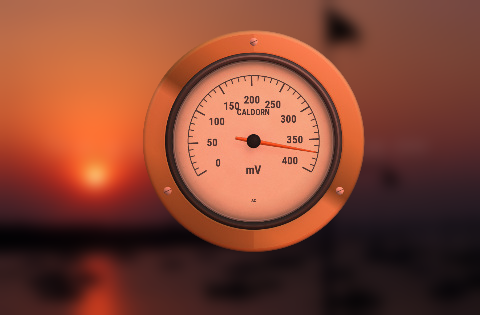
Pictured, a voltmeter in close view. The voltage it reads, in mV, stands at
370 mV
